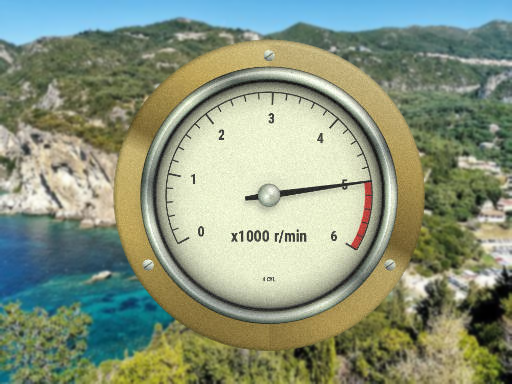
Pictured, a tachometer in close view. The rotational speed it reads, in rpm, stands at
5000 rpm
